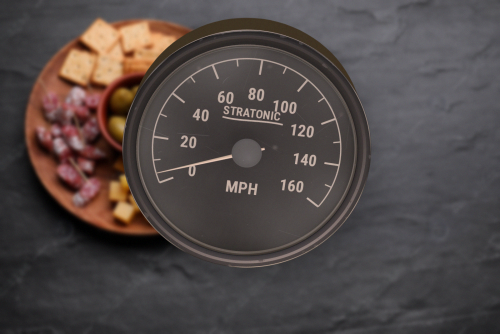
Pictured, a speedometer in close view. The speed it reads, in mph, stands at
5 mph
